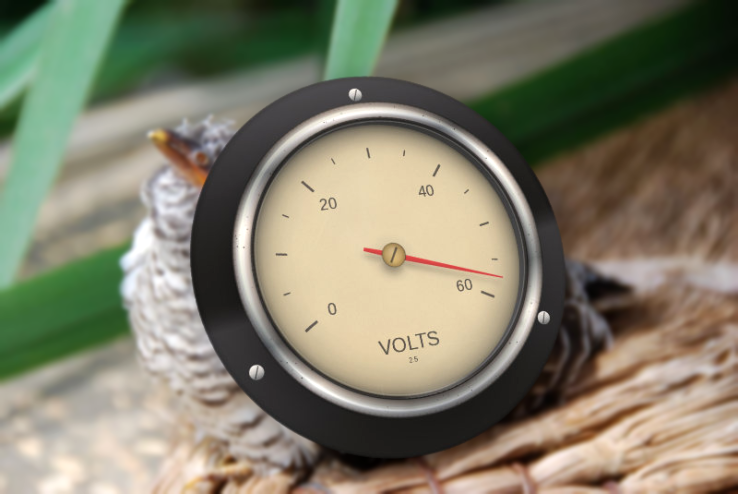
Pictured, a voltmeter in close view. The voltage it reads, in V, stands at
57.5 V
